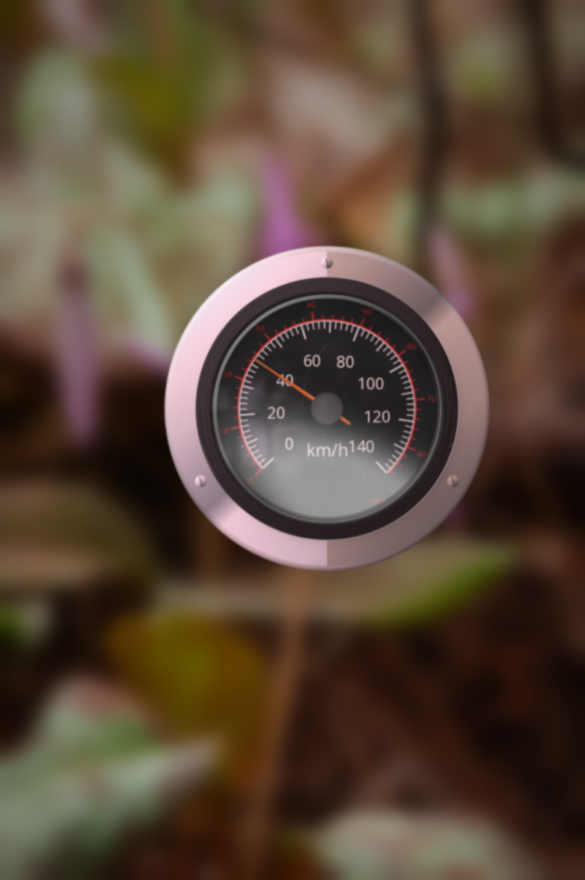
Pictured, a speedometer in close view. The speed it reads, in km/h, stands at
40 km/h
